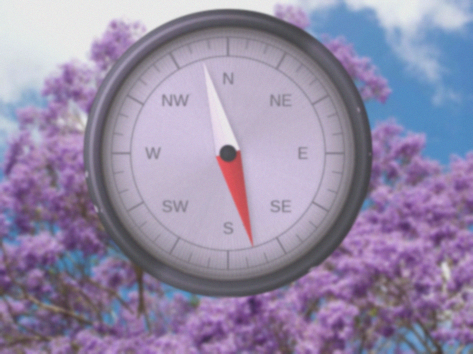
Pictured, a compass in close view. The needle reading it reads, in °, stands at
165 °
